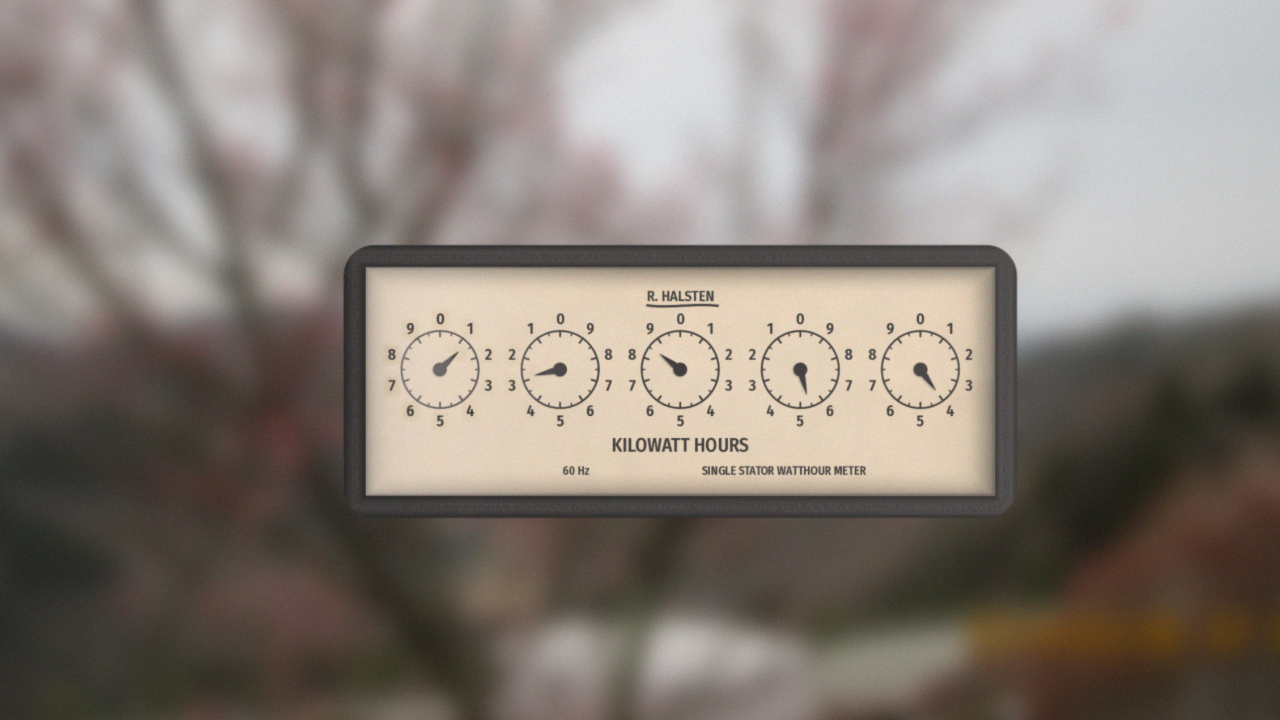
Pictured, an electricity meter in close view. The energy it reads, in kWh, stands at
12854 kWh
